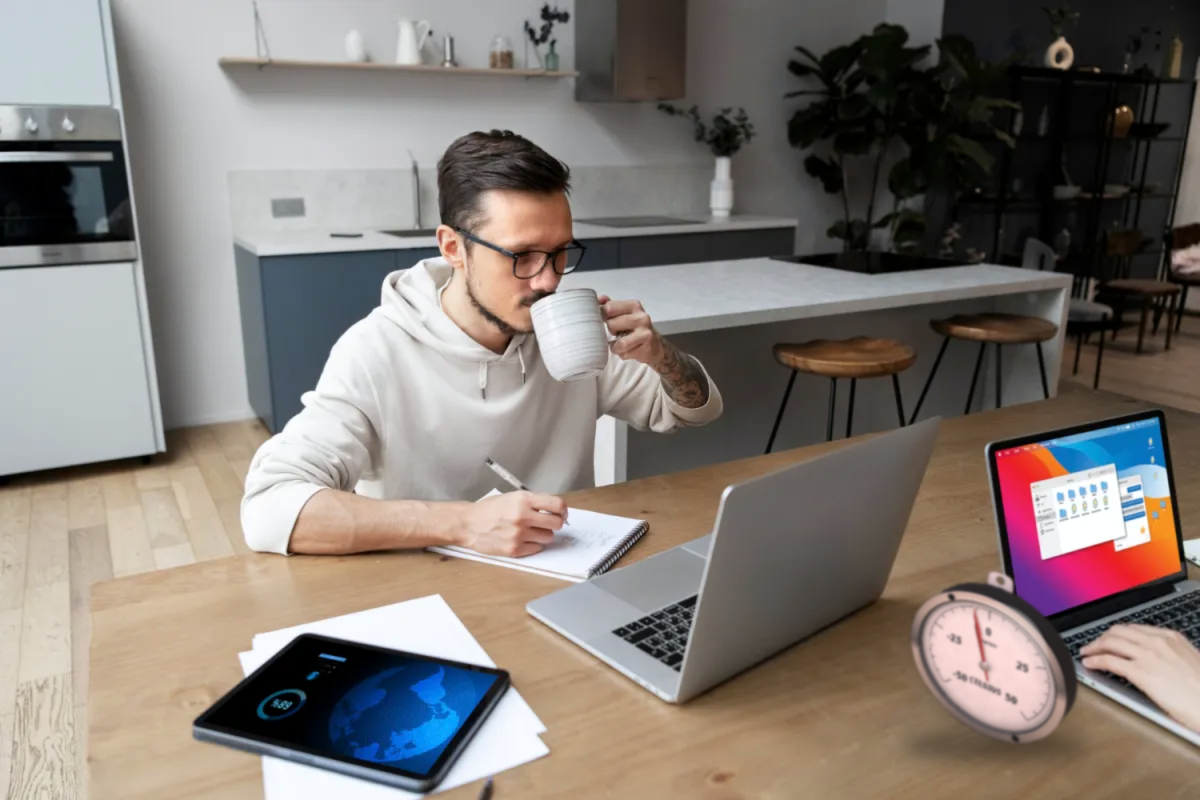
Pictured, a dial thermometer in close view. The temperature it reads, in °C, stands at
-5 °C
